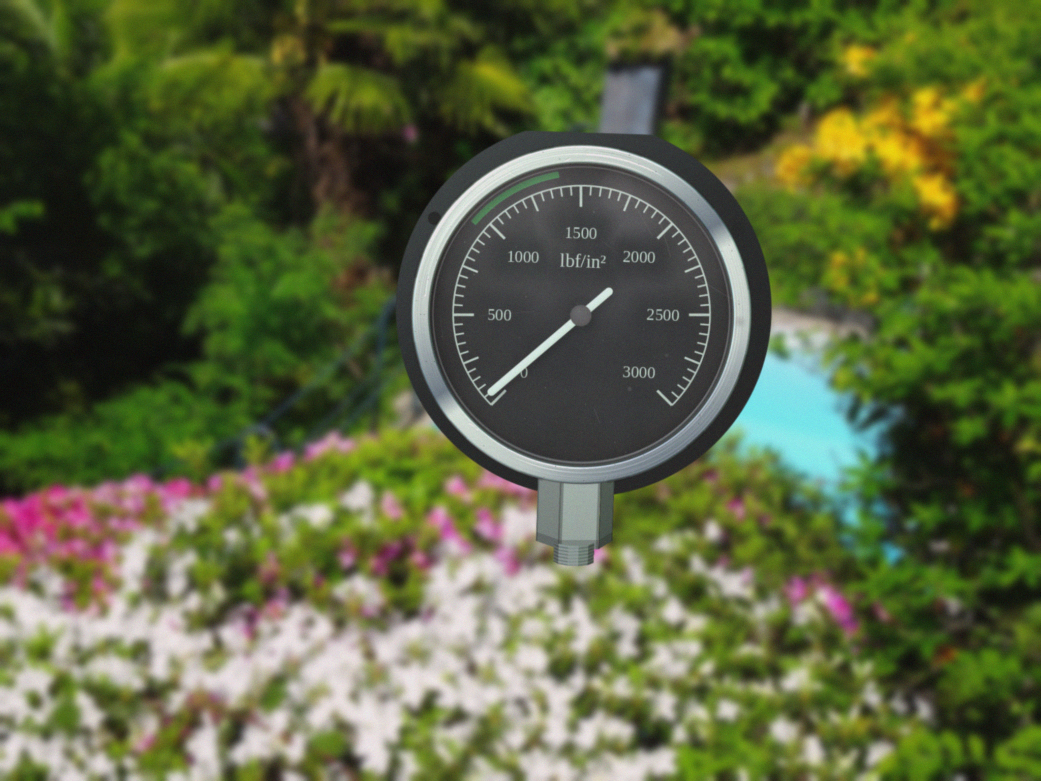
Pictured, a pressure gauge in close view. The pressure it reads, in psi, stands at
50 psi
